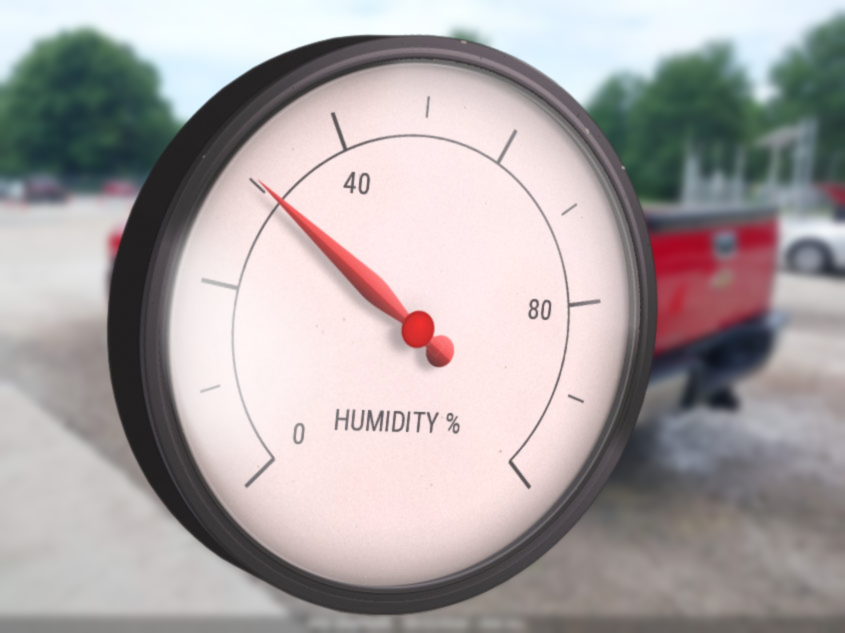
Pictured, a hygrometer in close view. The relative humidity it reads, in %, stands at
30 %
